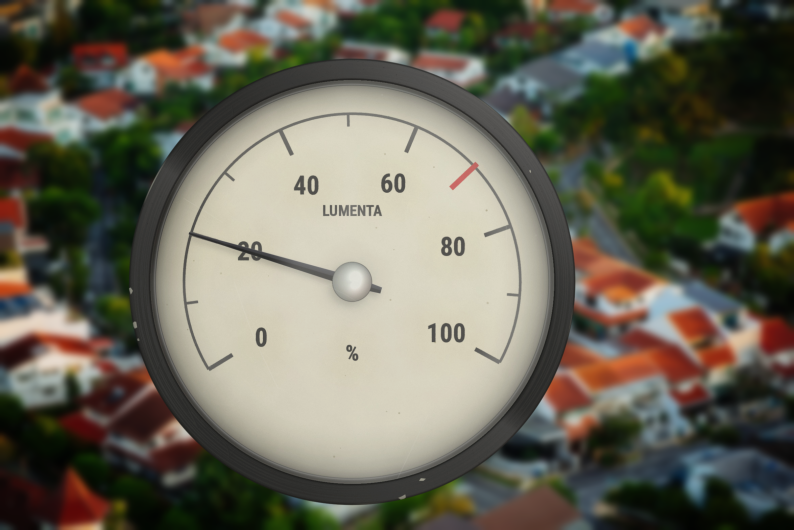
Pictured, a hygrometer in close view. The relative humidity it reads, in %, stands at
20 %
